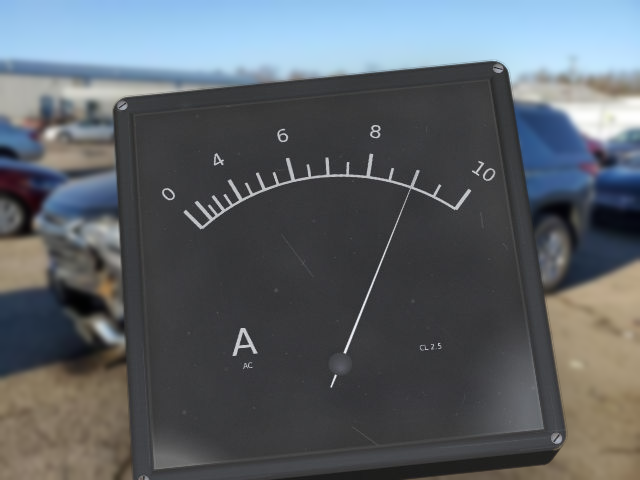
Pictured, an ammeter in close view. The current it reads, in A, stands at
9 A
